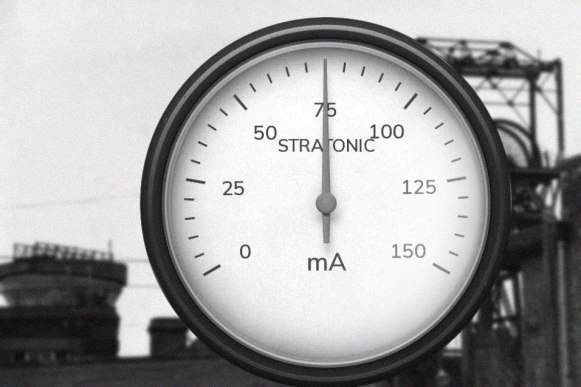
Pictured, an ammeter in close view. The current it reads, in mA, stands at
75 mA
